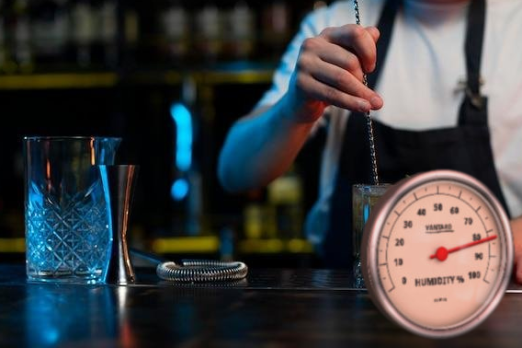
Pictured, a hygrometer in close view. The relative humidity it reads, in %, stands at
82.5 %
